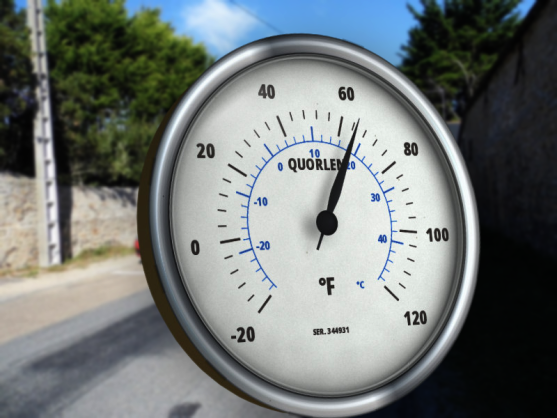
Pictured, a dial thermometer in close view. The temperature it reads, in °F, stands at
64 °F
